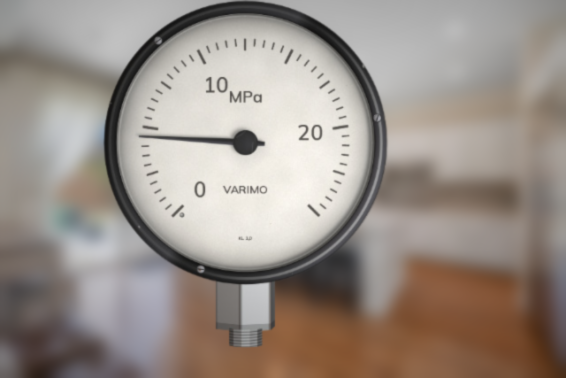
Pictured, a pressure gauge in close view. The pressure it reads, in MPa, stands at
4.5 MPa
